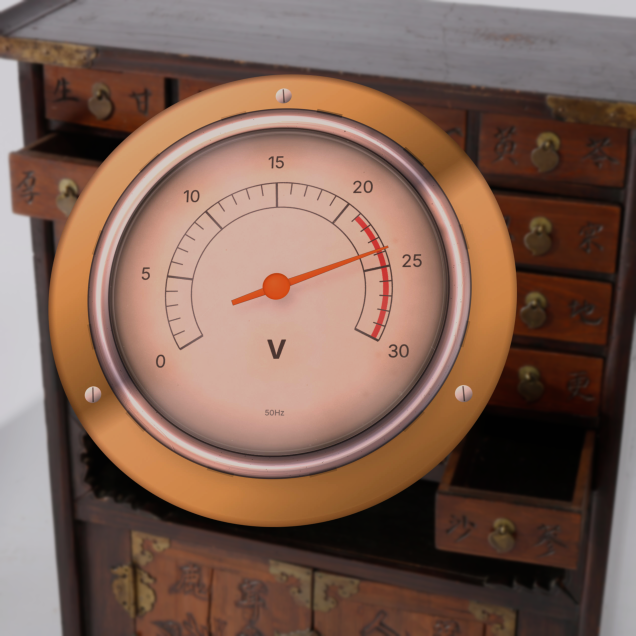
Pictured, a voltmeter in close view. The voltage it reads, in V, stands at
24 V
